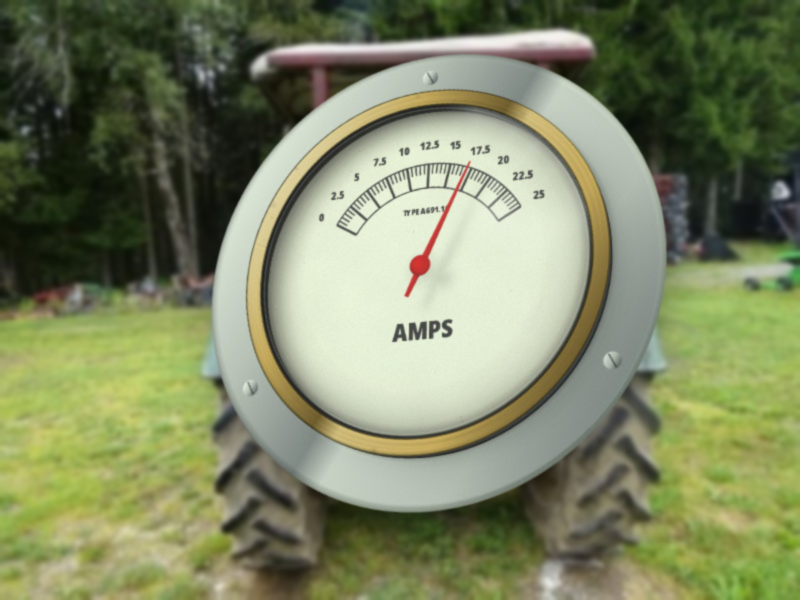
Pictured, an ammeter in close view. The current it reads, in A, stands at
17.5 A
